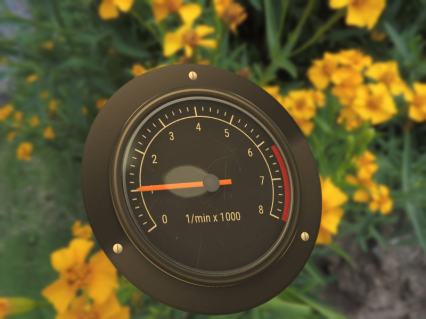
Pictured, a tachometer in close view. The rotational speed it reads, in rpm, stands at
1000 rpm
